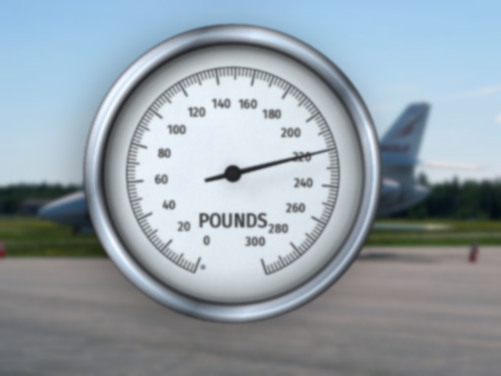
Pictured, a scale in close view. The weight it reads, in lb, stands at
220 lb
